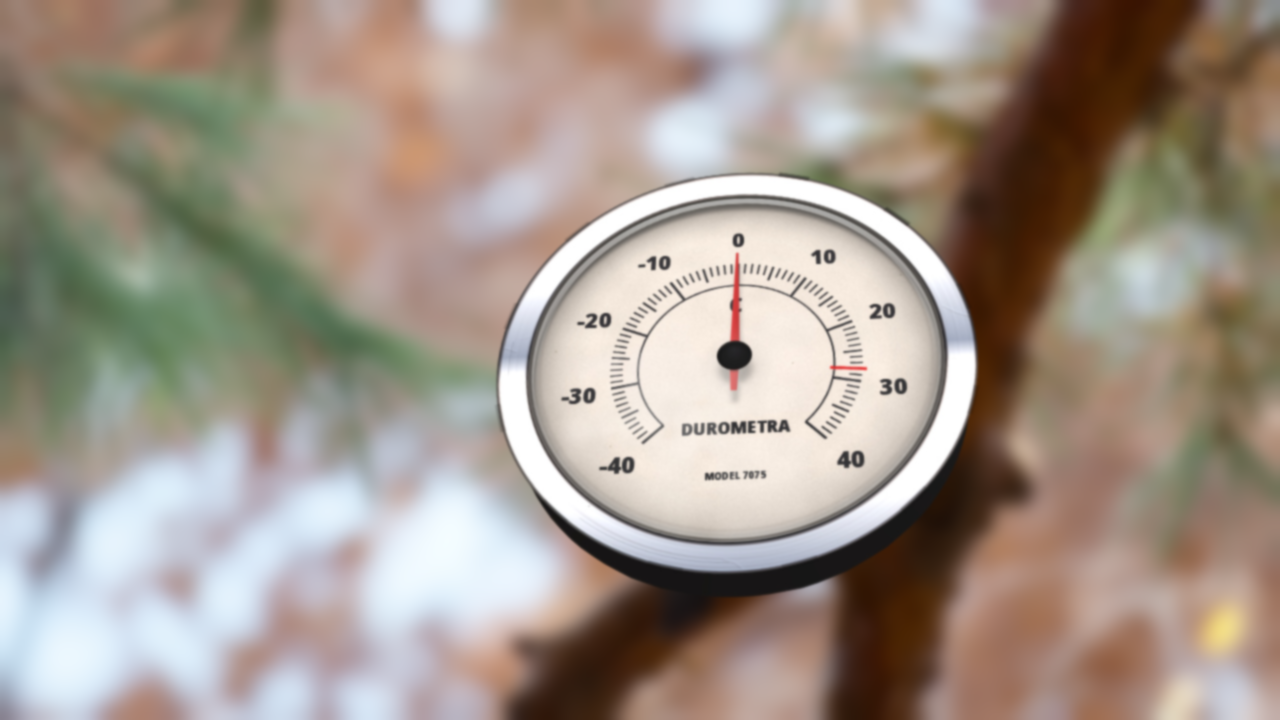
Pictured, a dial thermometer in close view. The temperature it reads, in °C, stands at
0 °C
